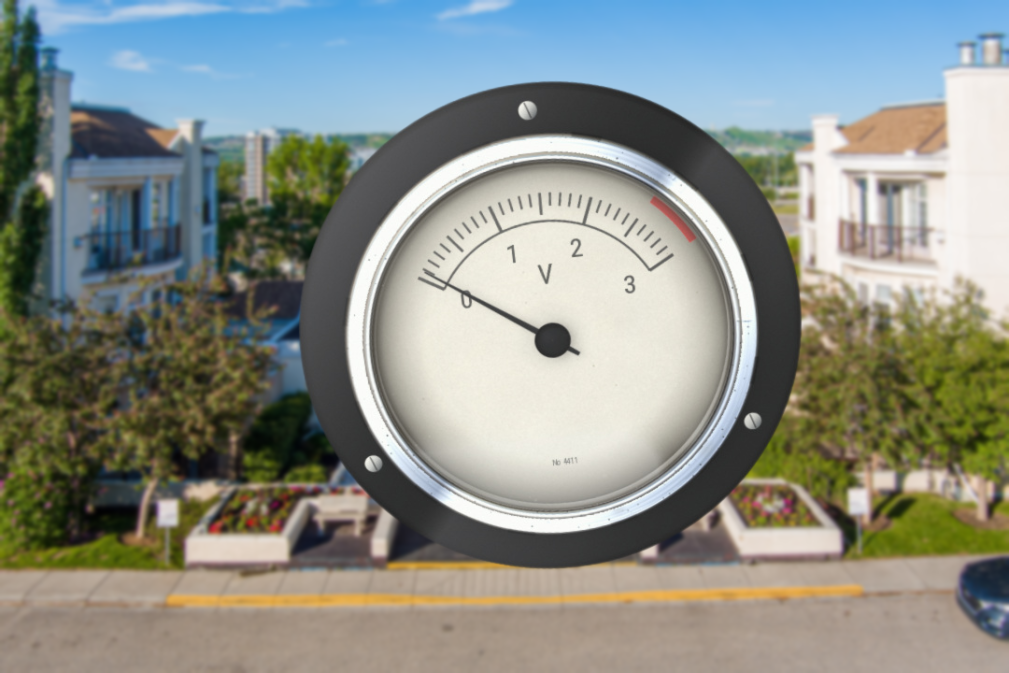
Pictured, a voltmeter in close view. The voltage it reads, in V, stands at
0.1 V
